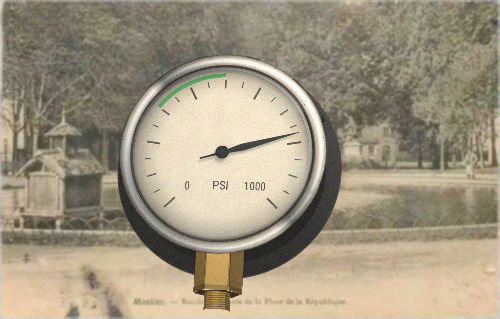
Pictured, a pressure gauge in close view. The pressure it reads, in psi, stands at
775 psi
